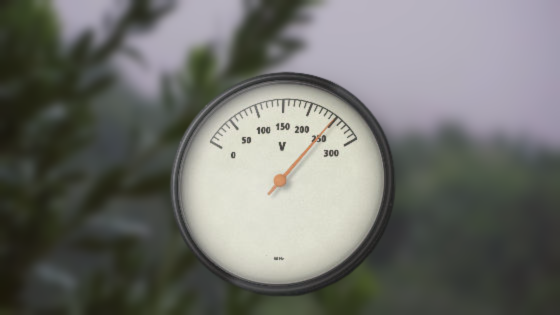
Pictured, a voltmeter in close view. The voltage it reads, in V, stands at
250 V
